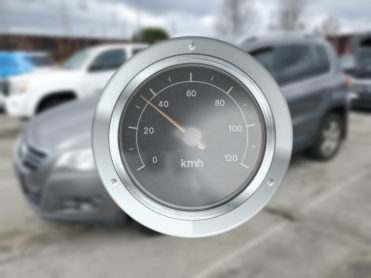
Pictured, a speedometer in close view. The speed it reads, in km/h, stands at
35 km/h
